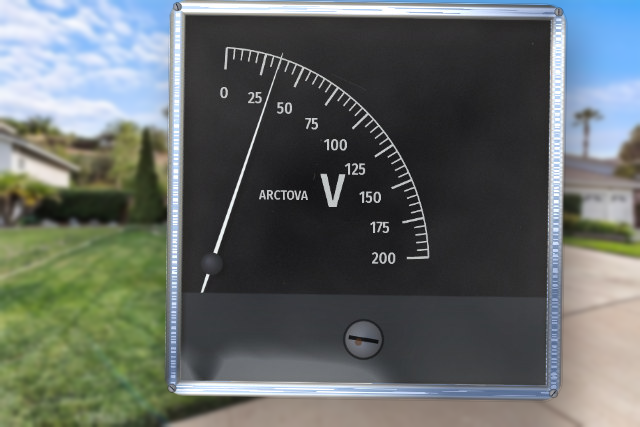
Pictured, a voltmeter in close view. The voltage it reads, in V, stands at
35 V
